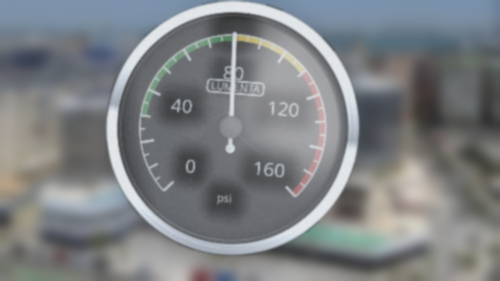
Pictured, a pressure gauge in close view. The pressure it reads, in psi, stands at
80 psi
